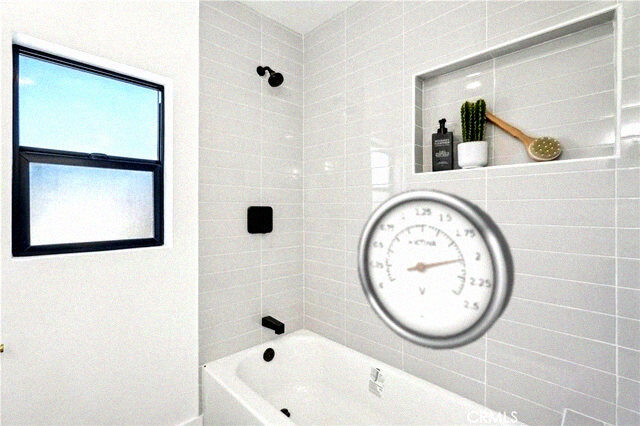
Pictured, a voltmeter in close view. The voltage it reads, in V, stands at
2 V
